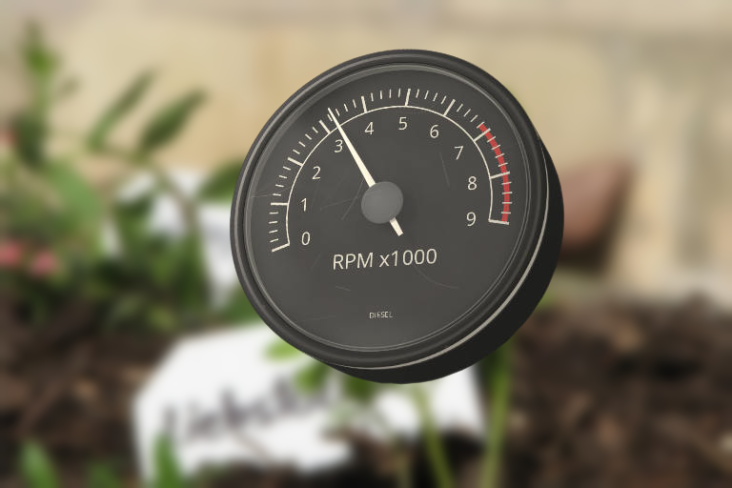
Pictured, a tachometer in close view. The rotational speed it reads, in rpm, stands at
3300 rpm
